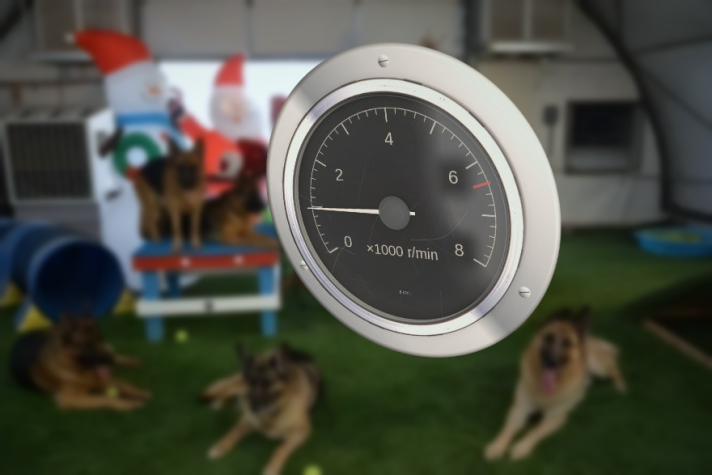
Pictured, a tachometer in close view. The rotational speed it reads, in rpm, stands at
1000 rpm
